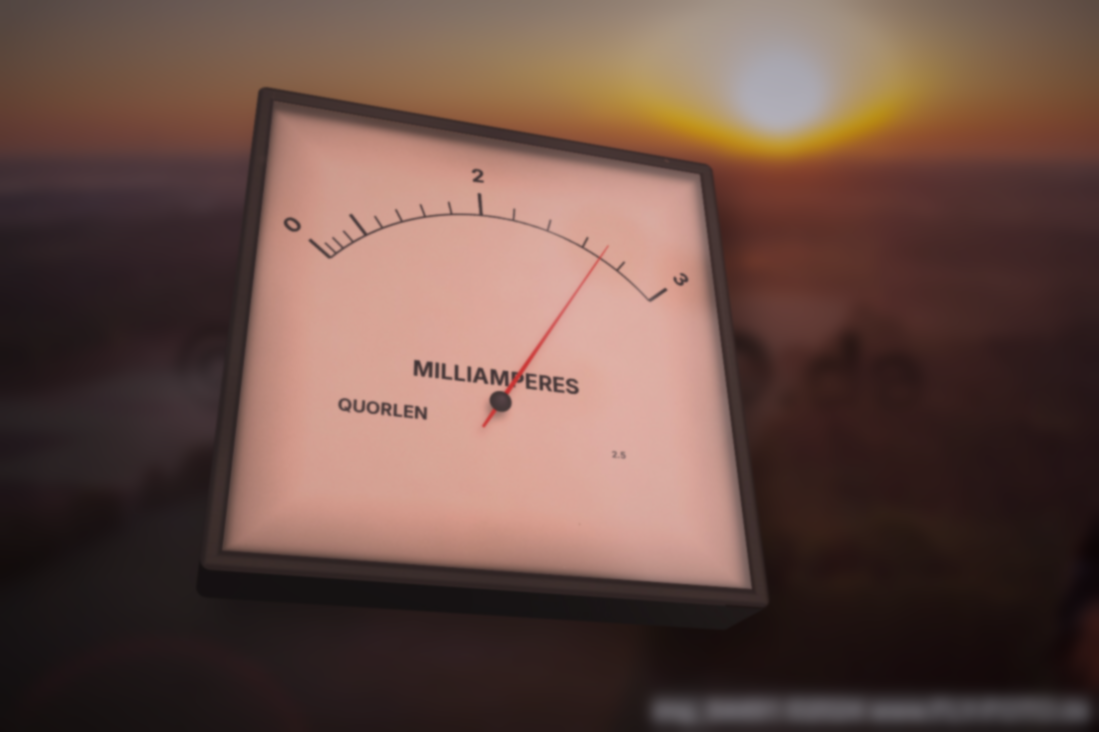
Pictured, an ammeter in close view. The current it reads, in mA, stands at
2.7 mA
